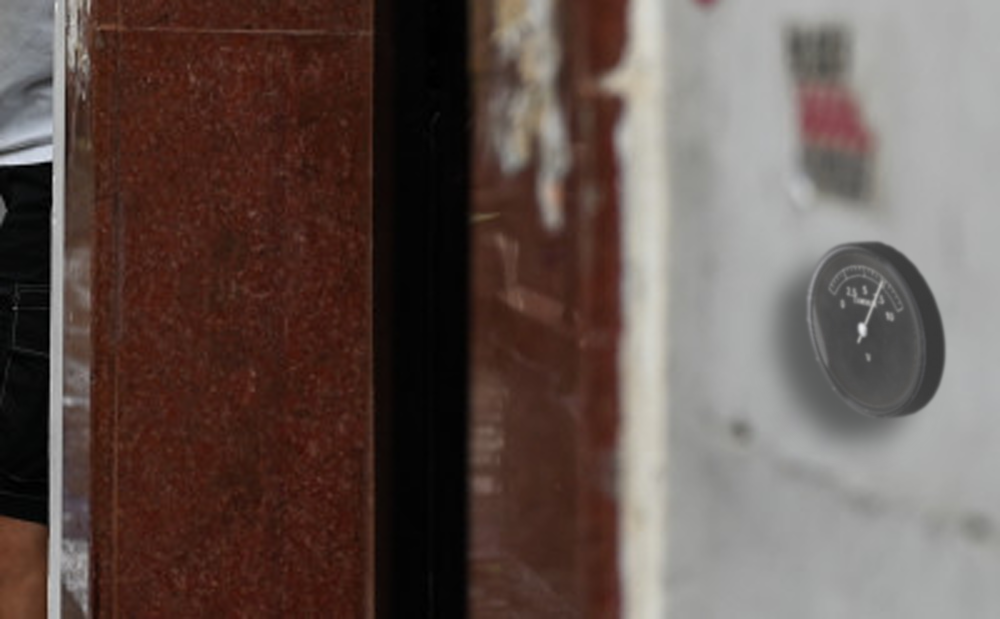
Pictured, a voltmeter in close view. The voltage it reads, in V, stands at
7.5 V
